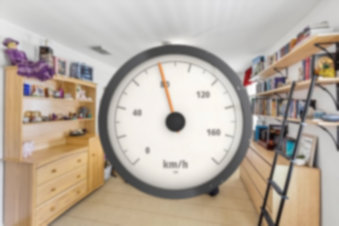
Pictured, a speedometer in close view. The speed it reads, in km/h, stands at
80 km/h
